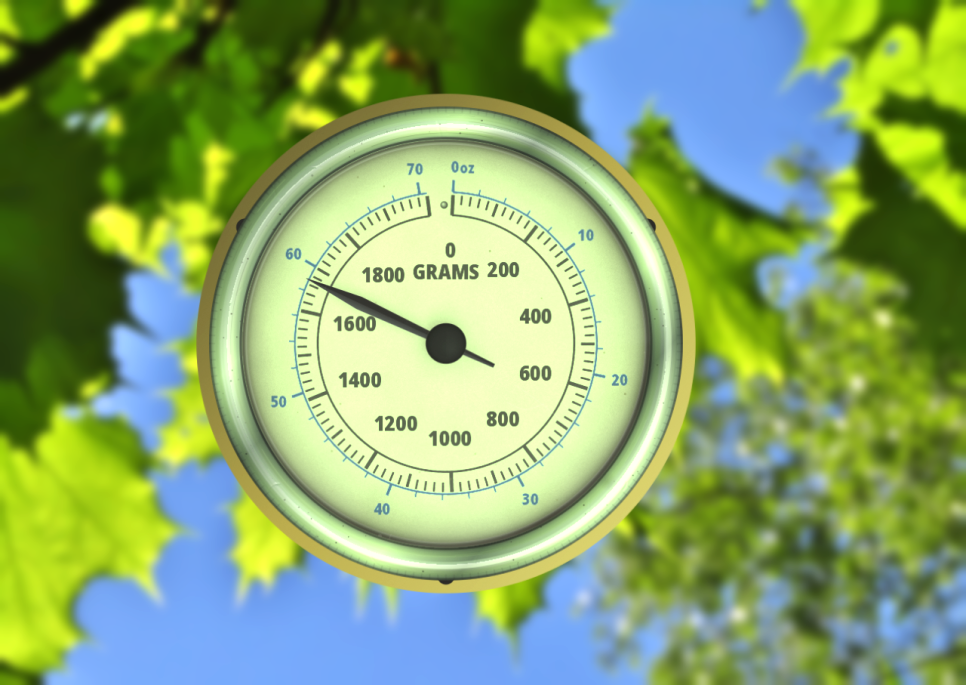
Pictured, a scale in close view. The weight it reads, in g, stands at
1670 g
